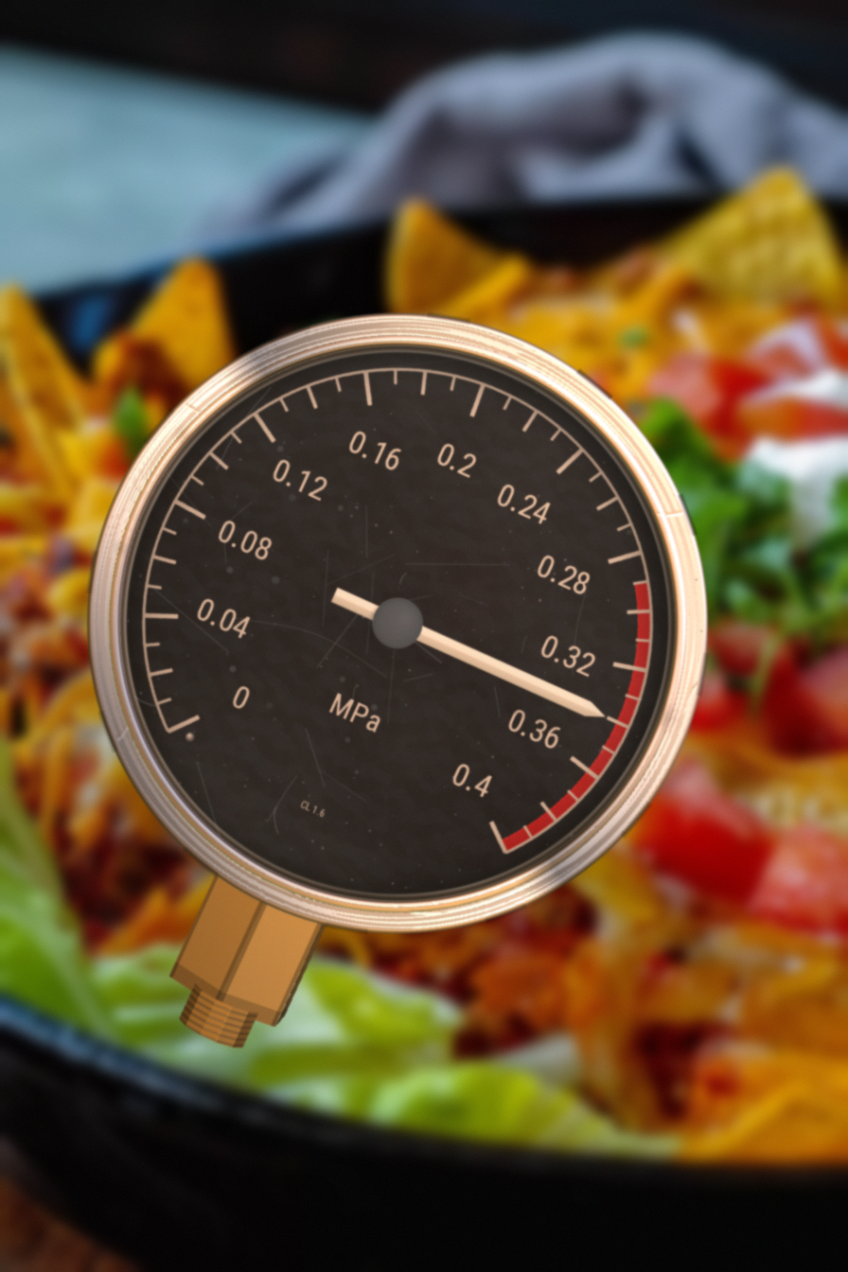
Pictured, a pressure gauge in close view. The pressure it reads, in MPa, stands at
0.34 MPa
